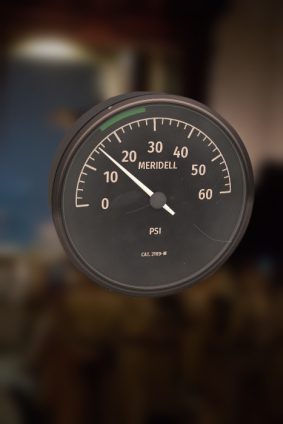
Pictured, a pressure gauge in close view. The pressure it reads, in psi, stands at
15 psi
